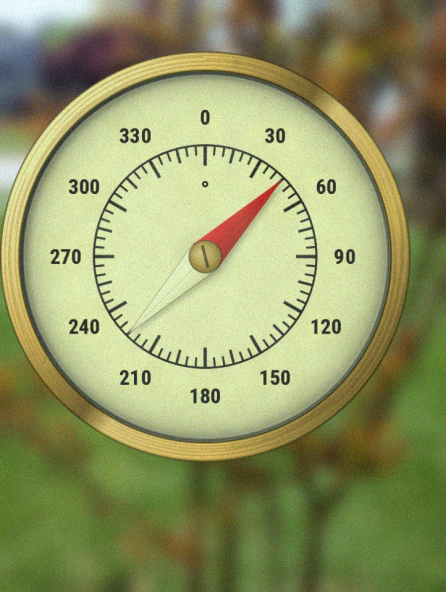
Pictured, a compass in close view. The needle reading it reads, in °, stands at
45 °
